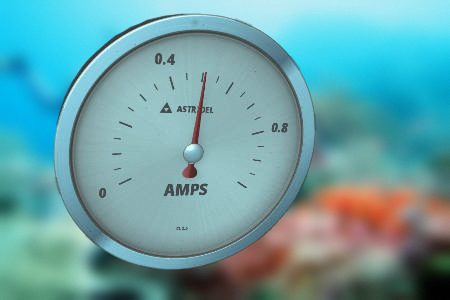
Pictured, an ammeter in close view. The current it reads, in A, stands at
0.5 A
